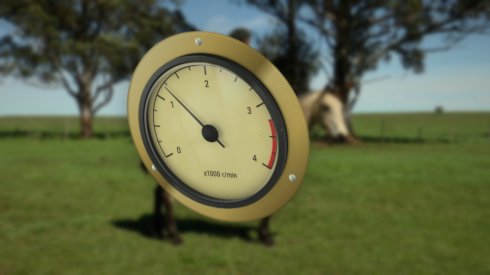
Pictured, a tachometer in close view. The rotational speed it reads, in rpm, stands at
1250 rpm
